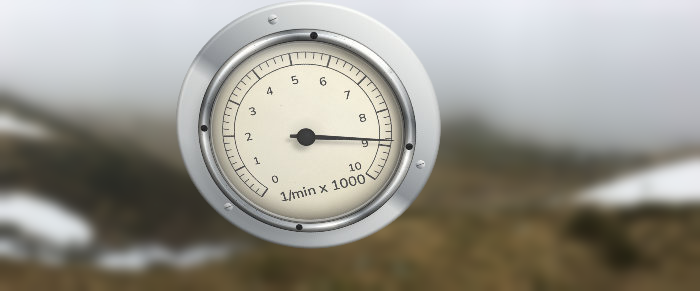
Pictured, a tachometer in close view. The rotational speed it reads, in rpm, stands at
8800 rpm
